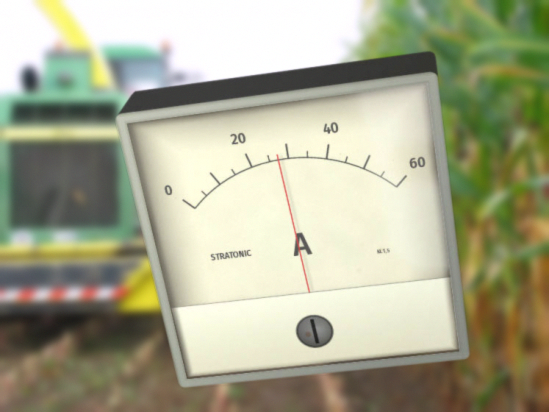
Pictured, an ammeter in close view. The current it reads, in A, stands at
27.5 A
